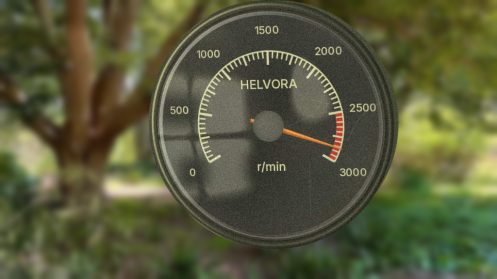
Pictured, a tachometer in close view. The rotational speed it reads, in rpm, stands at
2850 rpm
